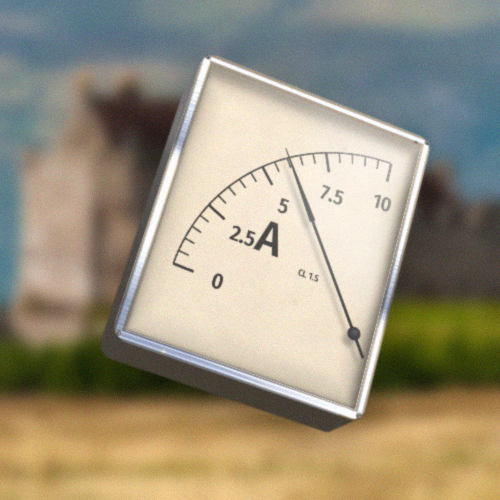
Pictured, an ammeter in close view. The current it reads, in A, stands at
6 A
